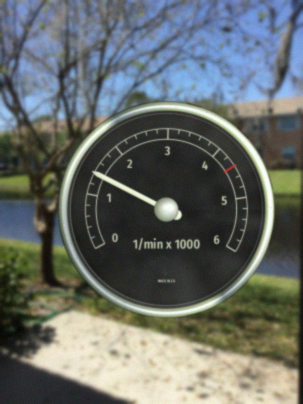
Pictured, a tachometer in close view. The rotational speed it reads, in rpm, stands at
1400 rpm
